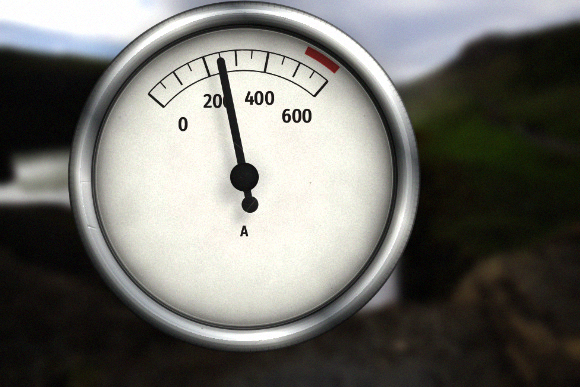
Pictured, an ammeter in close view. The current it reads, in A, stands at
250 A
